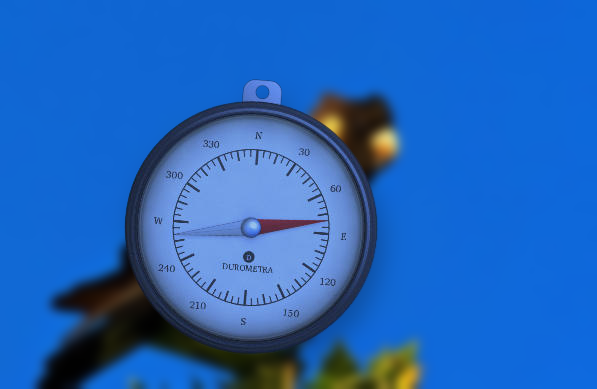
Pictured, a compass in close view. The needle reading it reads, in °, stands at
80 °
